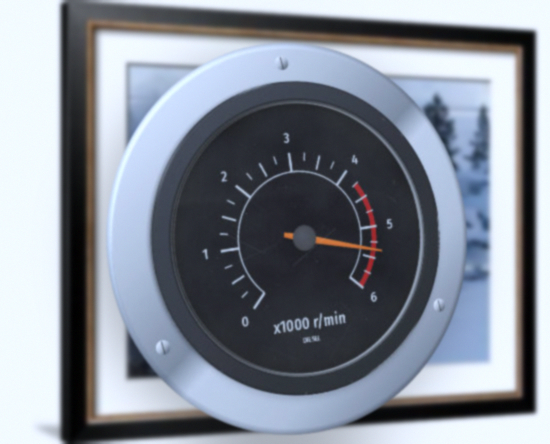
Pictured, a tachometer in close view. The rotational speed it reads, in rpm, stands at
5375 rpm
